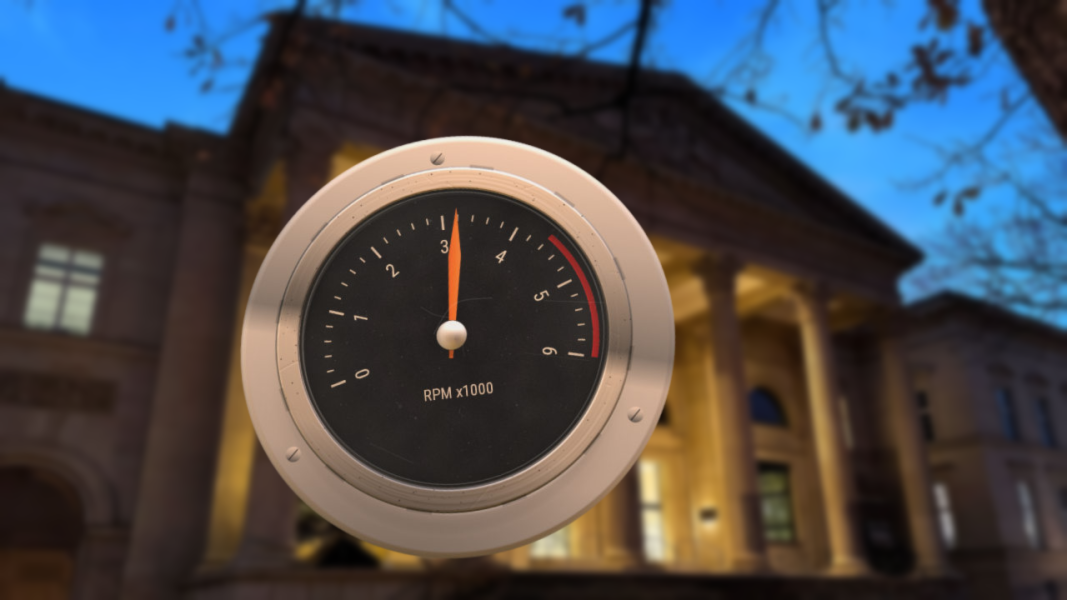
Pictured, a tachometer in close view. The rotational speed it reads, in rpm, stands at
3200 rpm
